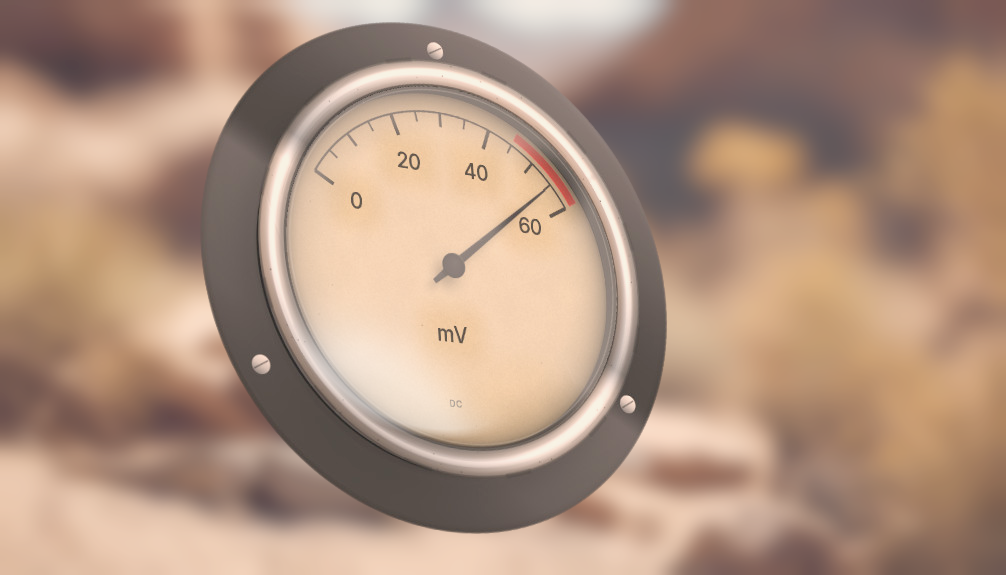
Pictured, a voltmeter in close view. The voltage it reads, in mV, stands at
55 mV
